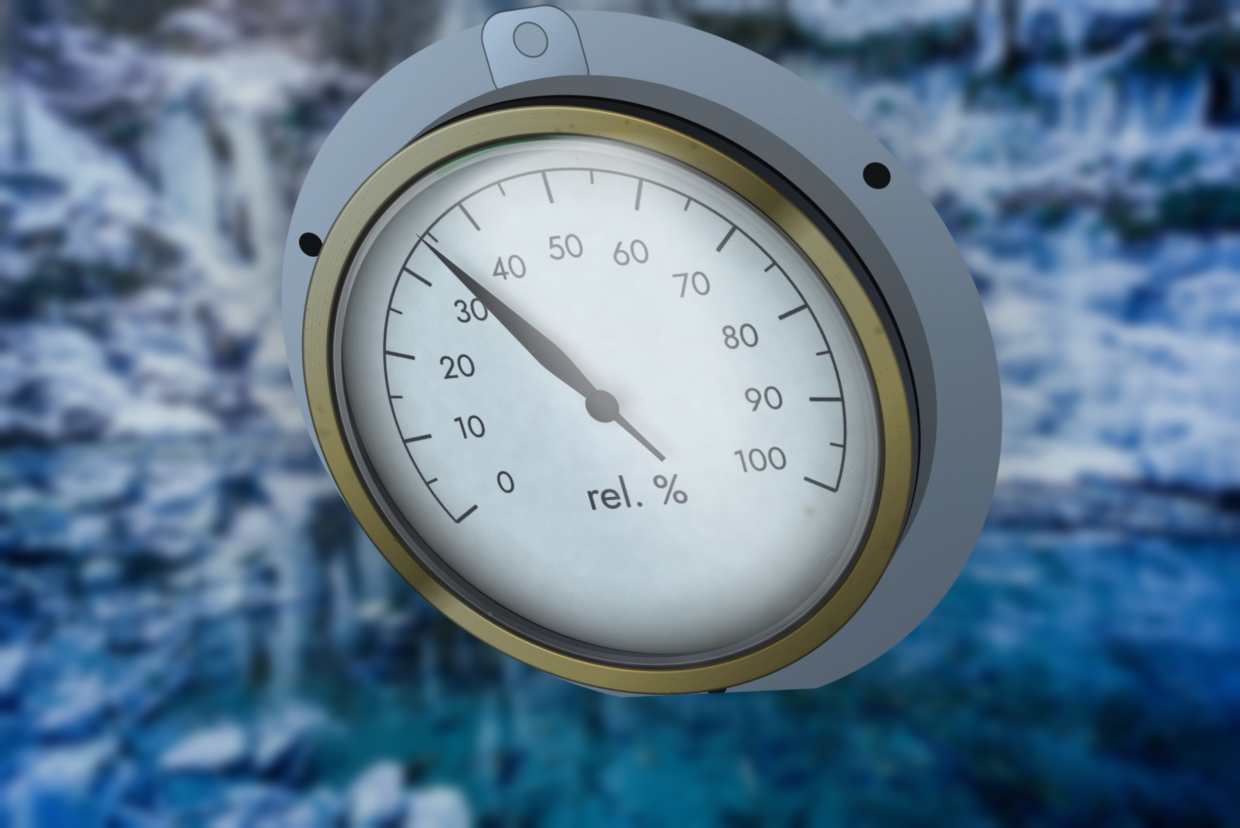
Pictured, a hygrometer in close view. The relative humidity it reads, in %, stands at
35 %
